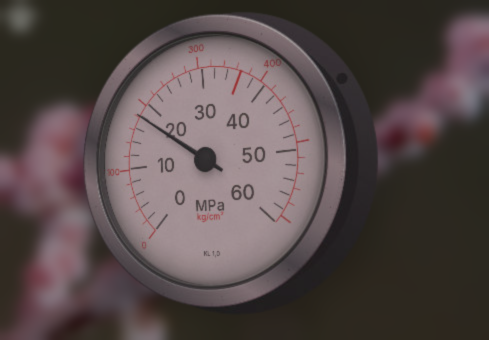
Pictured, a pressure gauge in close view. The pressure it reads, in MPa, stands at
18 MPa
